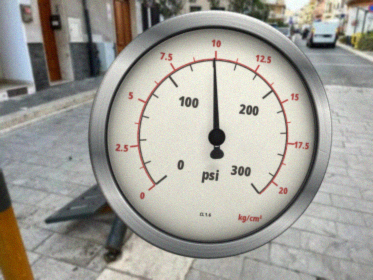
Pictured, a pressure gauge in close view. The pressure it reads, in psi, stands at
140 psi
